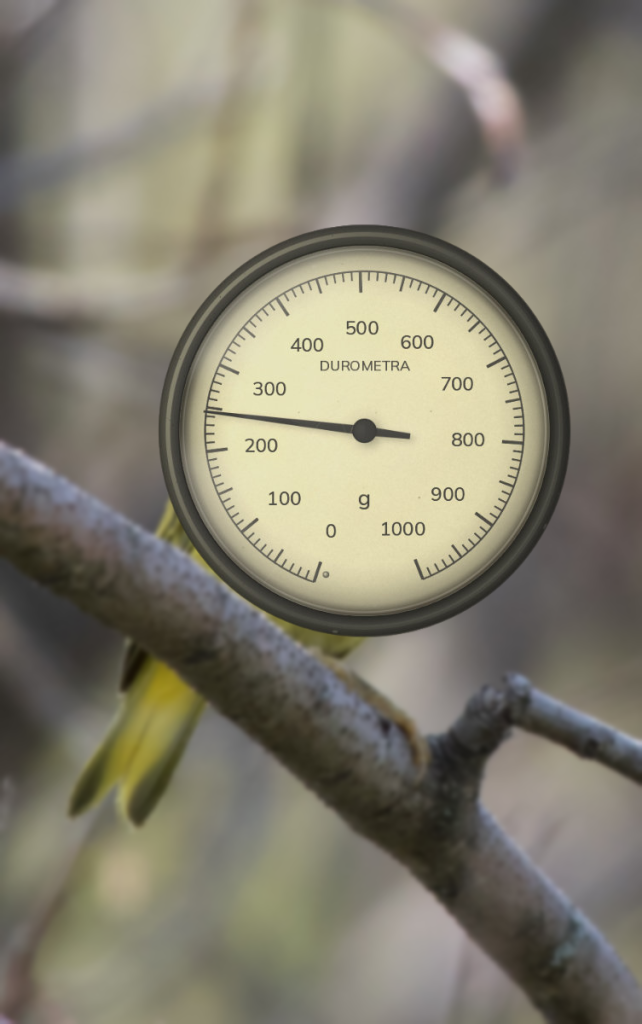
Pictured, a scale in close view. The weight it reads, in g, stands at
245 g
